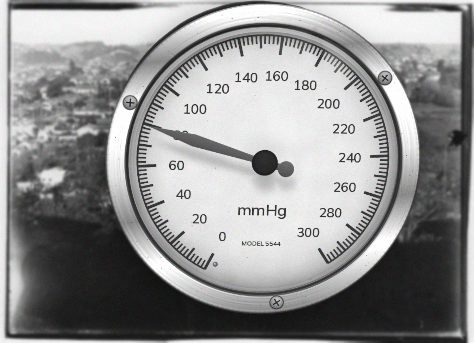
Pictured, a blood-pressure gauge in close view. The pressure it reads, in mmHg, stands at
80 mmHg
